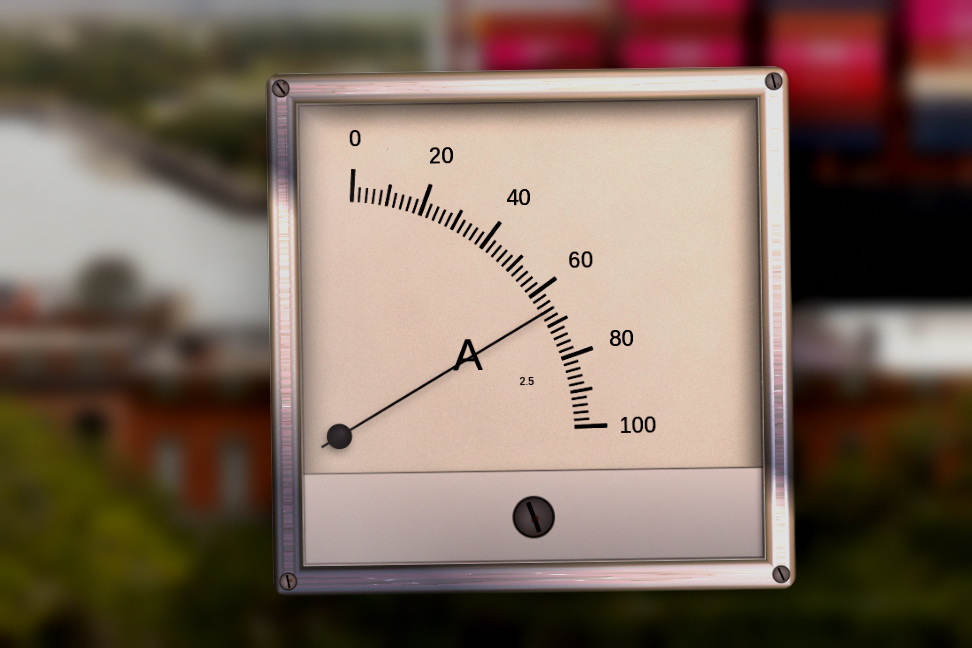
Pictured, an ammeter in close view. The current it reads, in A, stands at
66 A
